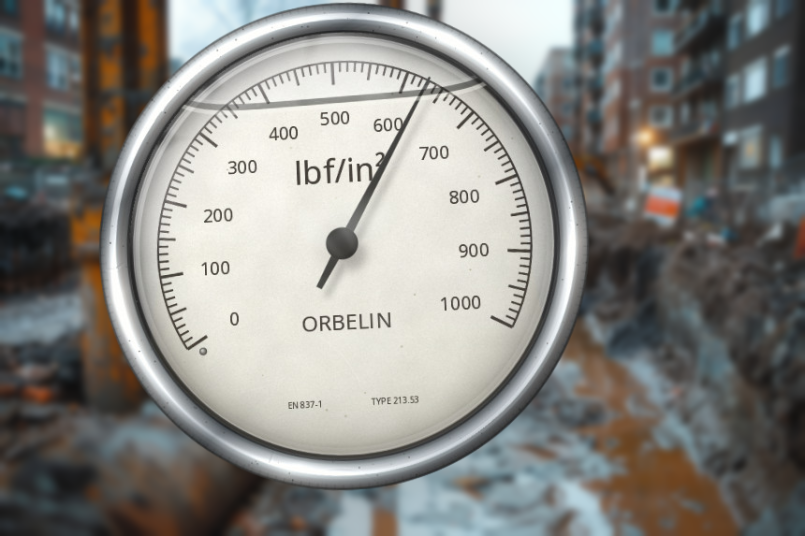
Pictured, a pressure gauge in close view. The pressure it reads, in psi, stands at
630 psi
